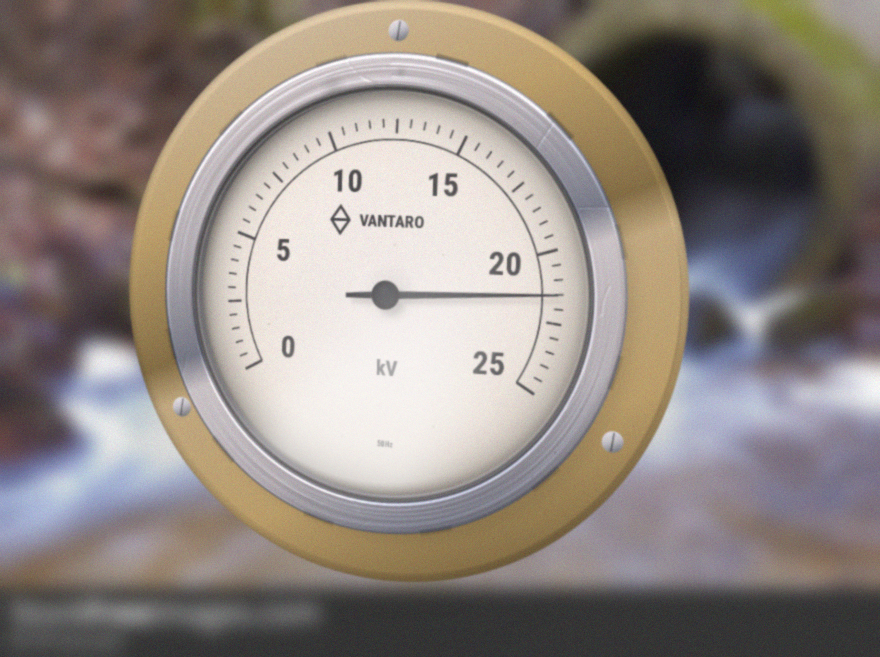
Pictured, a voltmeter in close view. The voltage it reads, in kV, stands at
21.5 kV
